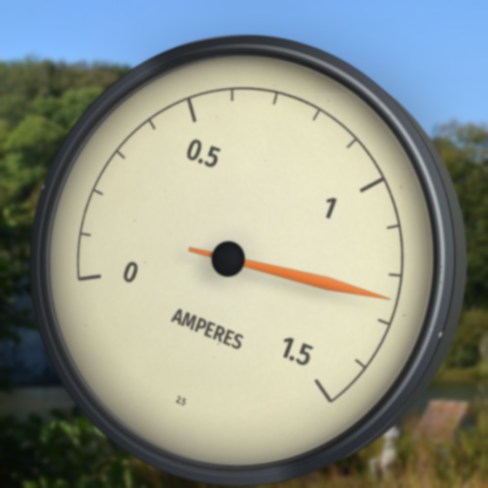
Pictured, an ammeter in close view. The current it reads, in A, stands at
1.25 A
